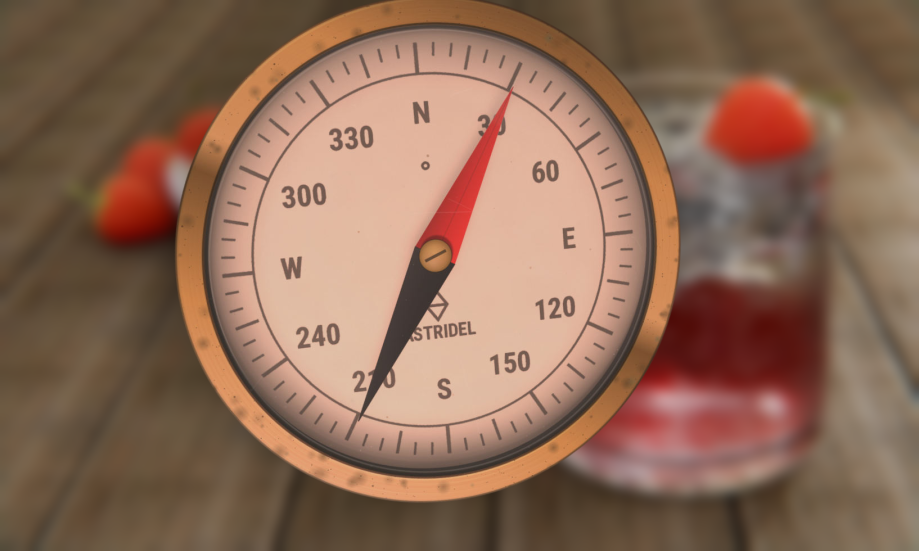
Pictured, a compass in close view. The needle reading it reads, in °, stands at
30 °
